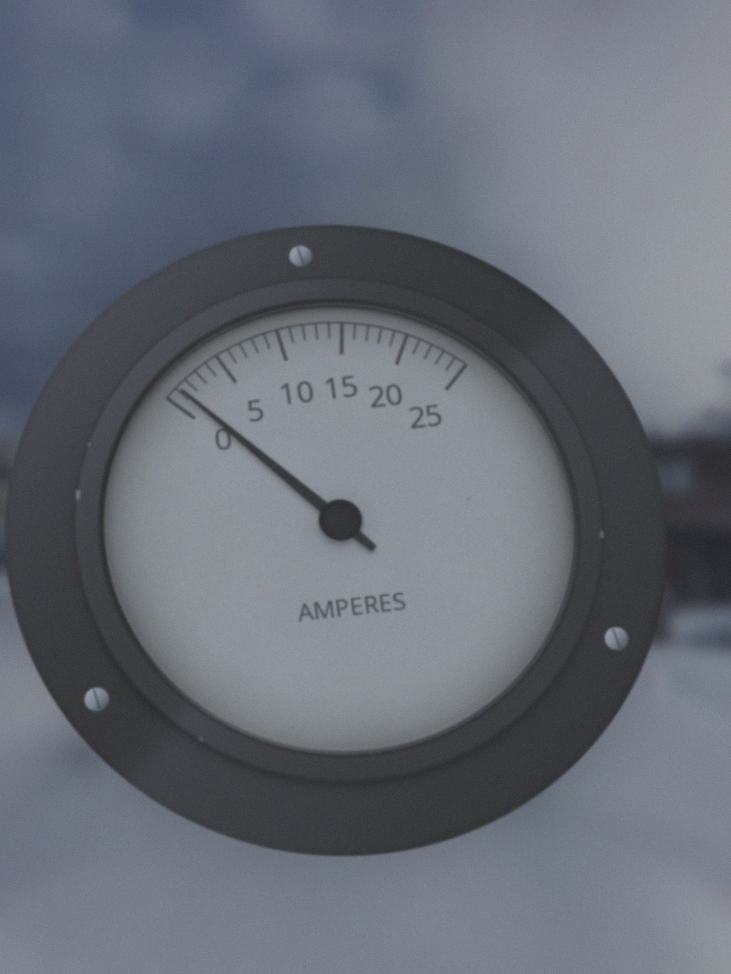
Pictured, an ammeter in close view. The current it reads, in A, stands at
1 A
